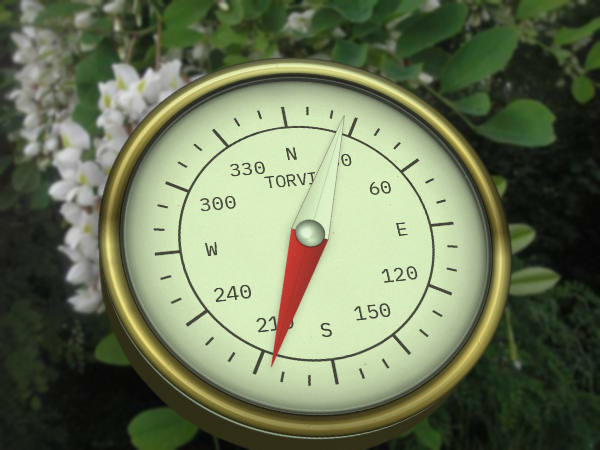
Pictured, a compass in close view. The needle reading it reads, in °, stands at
205 °
